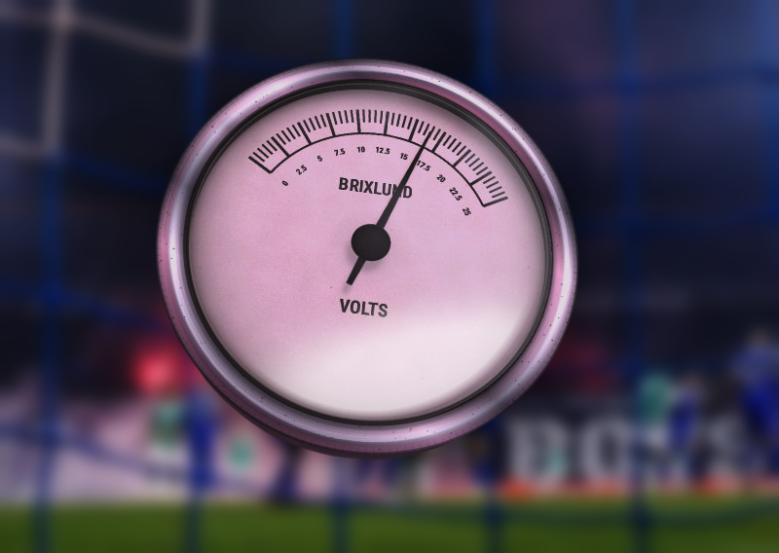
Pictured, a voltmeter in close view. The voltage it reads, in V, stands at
16.5 V
